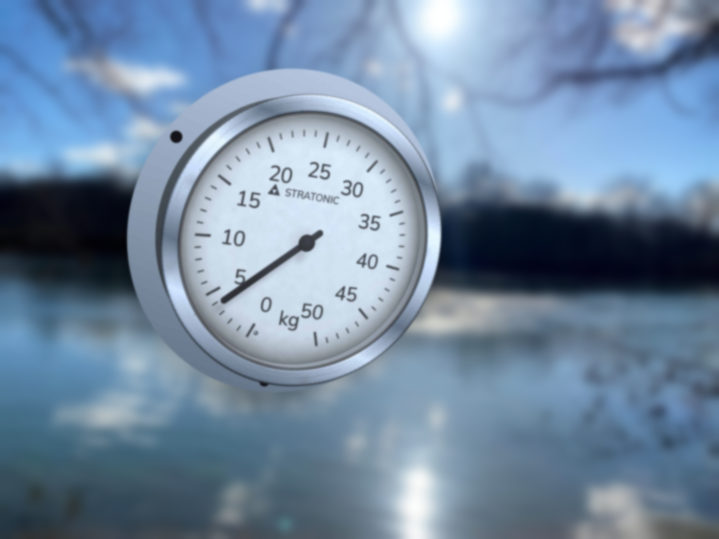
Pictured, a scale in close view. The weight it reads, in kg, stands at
4 kg
